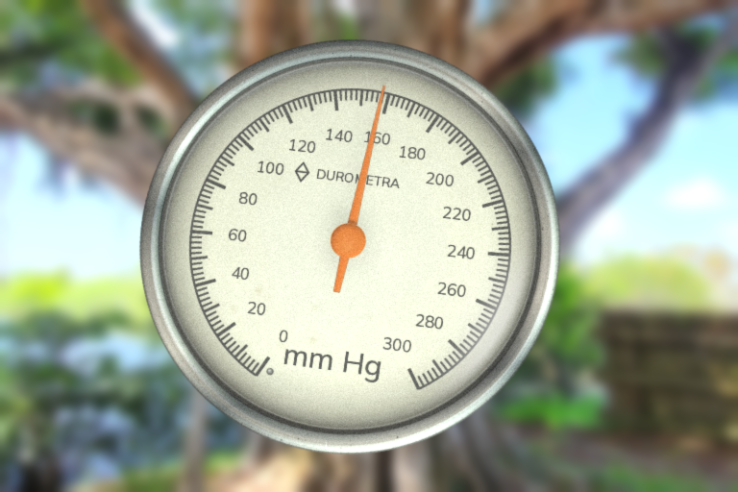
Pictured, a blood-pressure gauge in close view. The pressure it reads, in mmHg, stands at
158 mmHg
